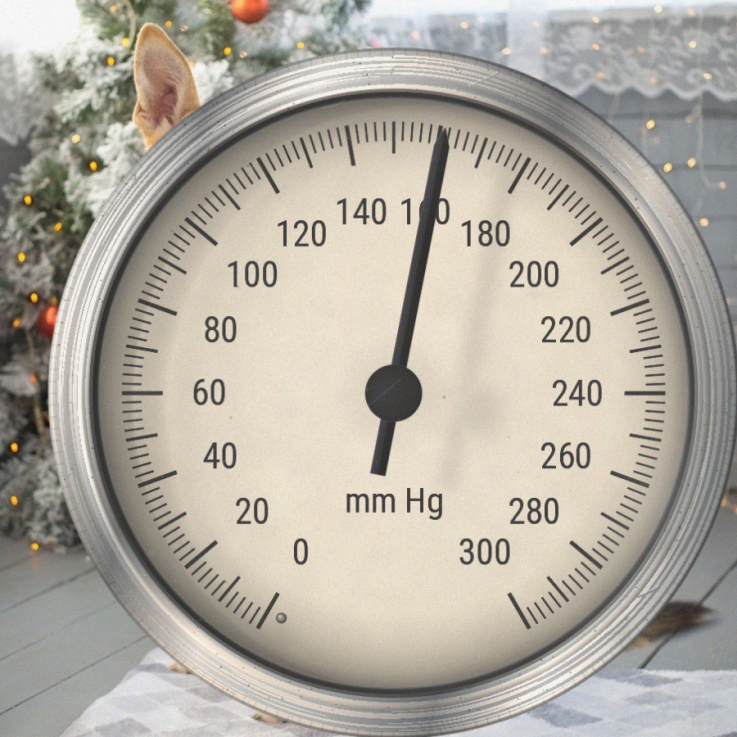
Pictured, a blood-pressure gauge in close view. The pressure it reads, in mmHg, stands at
161 mmHg
